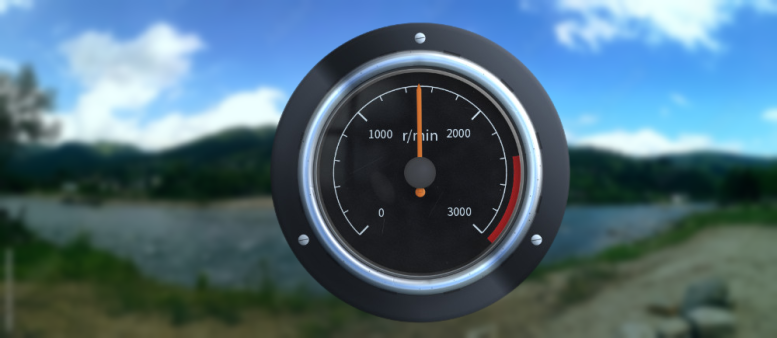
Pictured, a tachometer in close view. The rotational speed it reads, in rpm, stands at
1500 rpm
